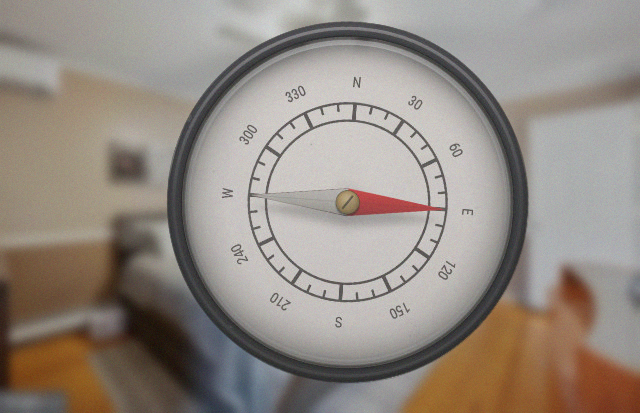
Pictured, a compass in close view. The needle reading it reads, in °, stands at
90 °
